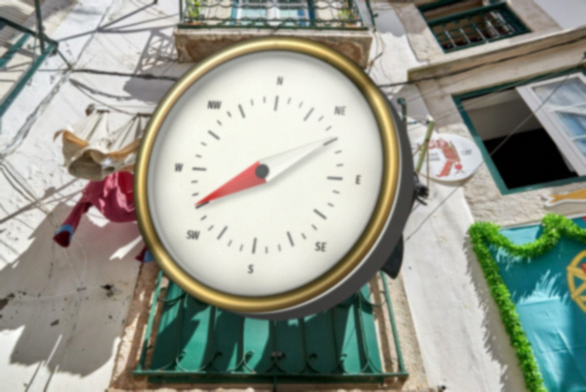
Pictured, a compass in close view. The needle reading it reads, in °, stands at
240 °
